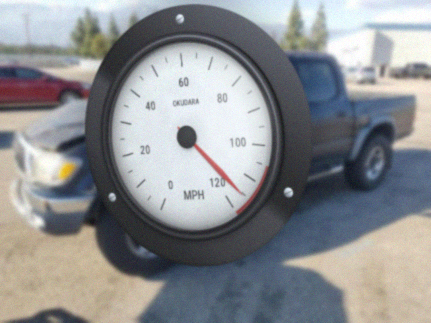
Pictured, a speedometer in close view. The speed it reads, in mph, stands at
115 mph
